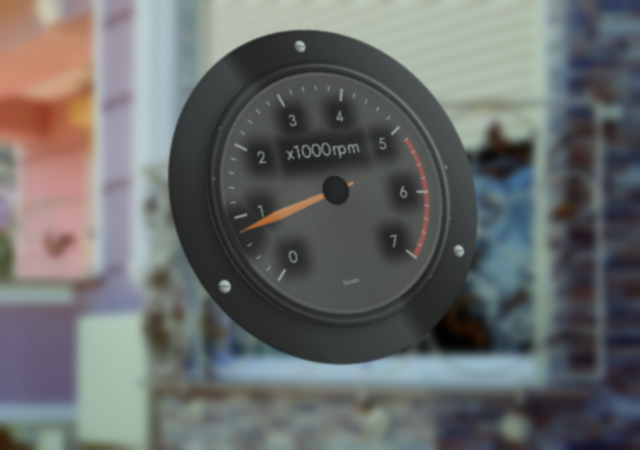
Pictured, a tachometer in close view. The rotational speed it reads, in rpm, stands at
800 rpm
